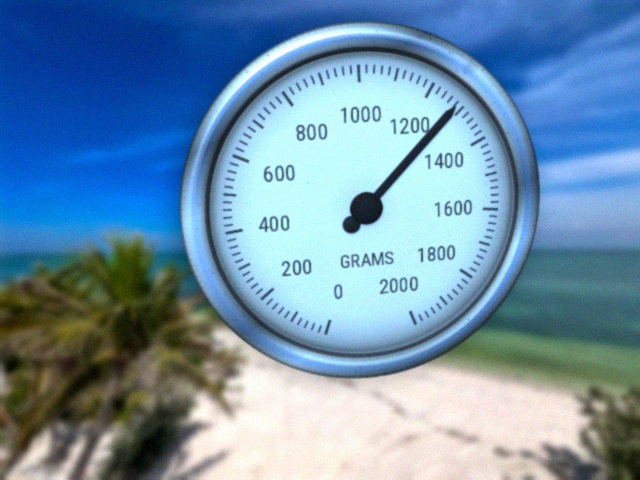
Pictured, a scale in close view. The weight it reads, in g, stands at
1280 g
